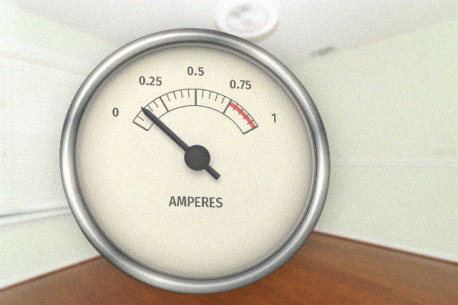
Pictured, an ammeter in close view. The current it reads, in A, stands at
0.1 A
